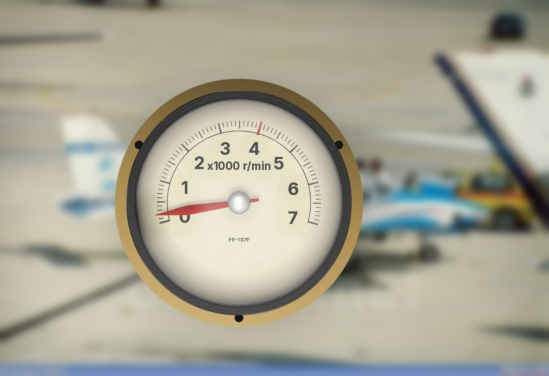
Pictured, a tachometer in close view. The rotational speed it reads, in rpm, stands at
200 rpm
